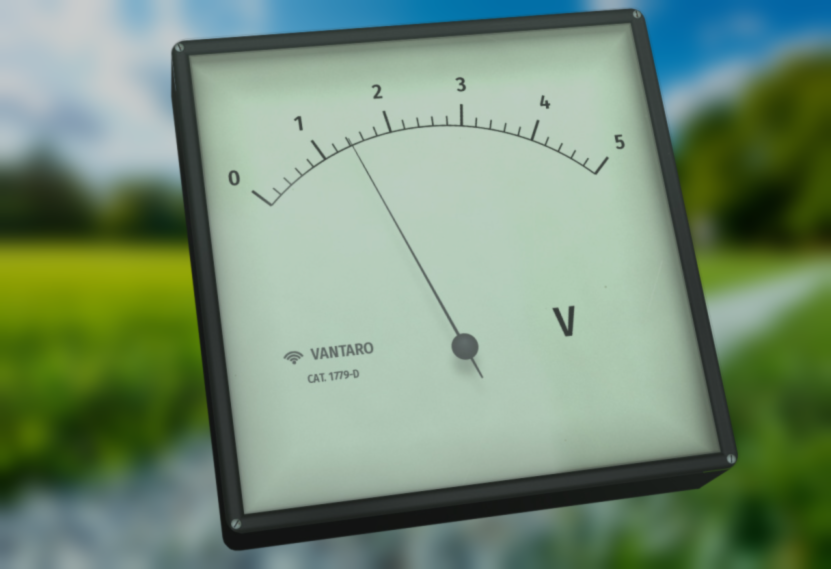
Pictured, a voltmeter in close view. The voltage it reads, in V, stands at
1.4 V
